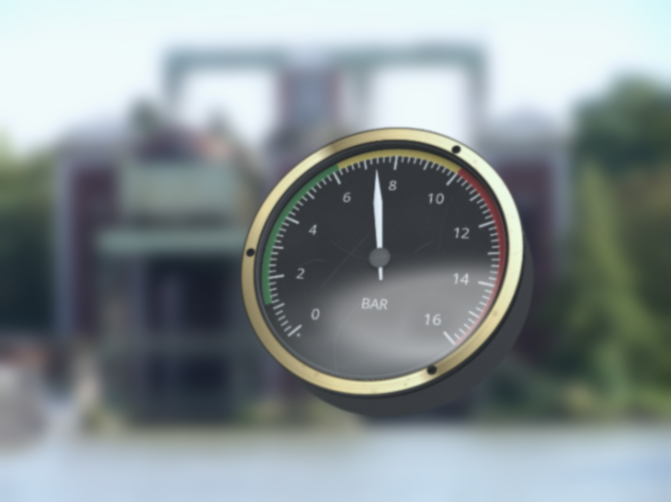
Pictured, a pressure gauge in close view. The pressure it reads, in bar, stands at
7.4 bar
